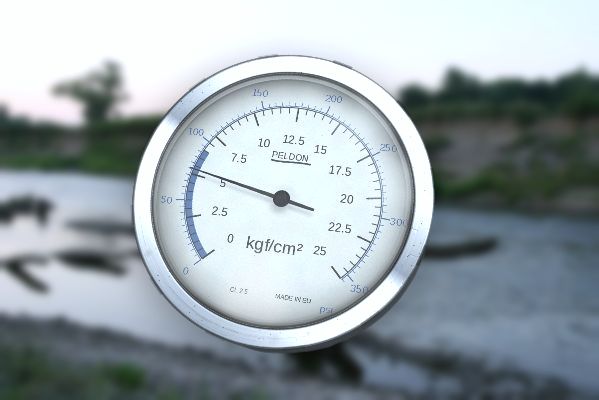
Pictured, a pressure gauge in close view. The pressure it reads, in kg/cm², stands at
5.25 kg/cm²
